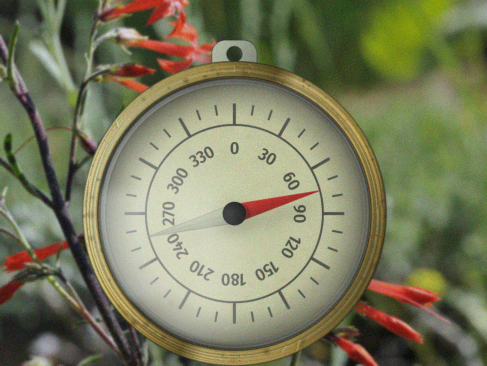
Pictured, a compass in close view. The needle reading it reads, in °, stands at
75 °
